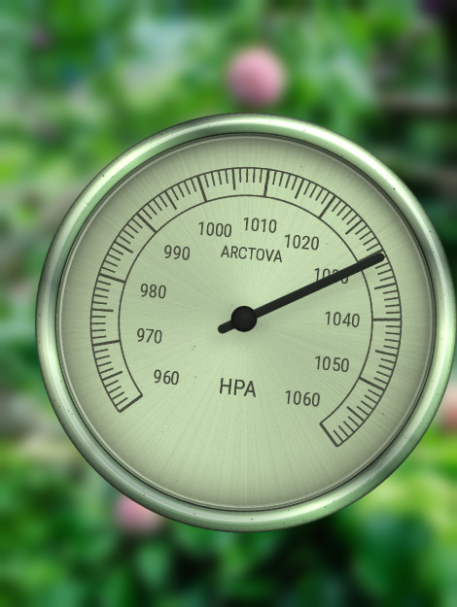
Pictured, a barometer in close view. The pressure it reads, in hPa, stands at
1031 hPa
